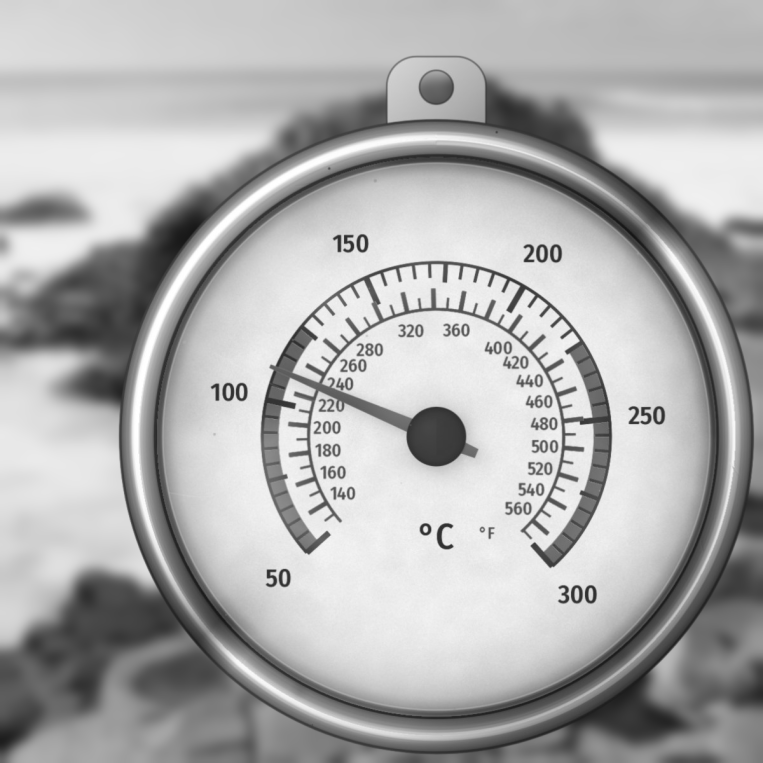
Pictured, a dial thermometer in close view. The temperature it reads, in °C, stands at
110 °C
